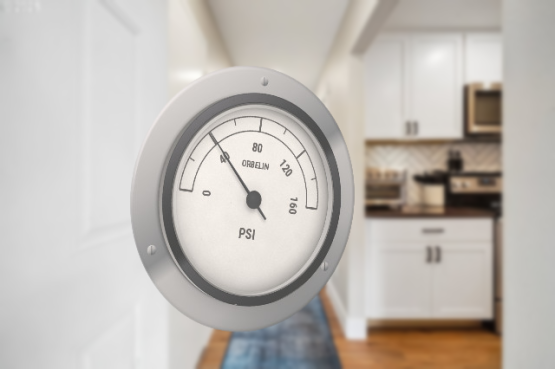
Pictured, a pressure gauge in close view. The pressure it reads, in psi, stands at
40 psi
